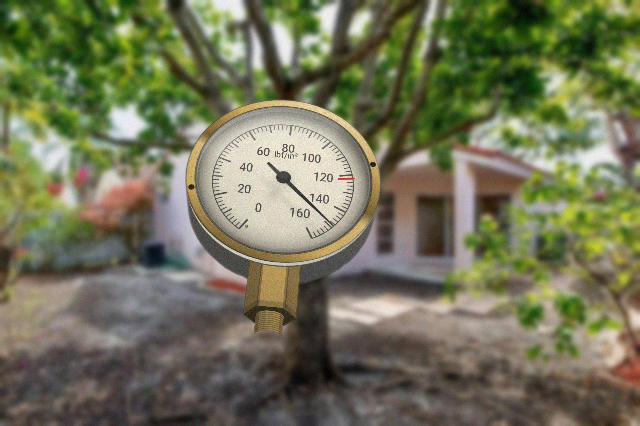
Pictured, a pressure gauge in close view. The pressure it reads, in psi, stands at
150 psi
